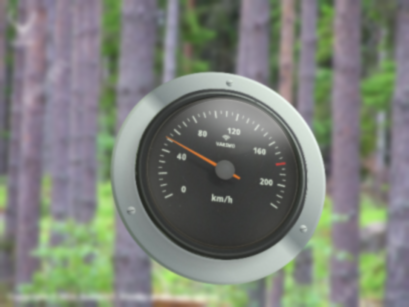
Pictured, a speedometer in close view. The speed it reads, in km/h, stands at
50 km/h
